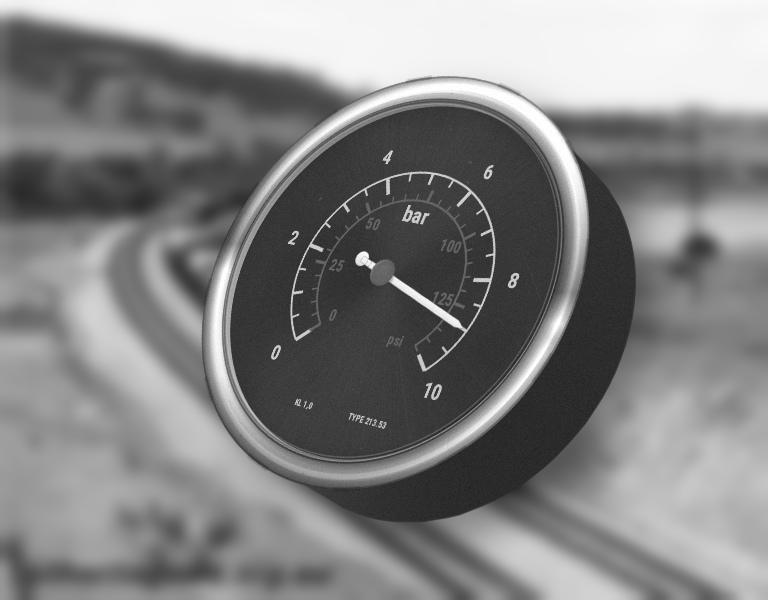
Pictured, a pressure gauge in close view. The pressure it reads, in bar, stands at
9 bar
